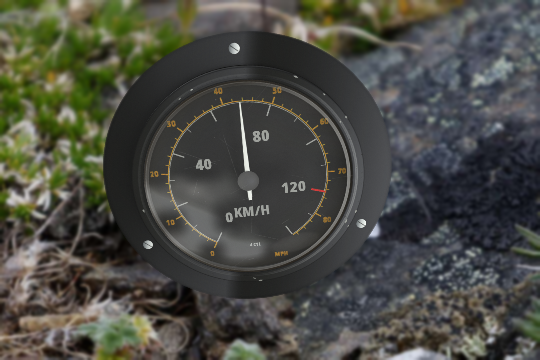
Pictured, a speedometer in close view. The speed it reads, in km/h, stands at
70 km/h
